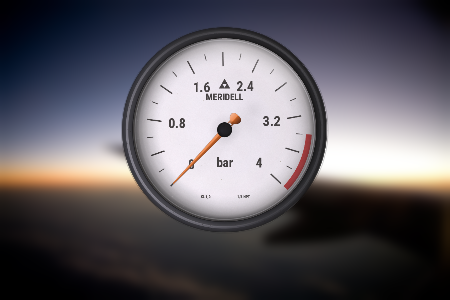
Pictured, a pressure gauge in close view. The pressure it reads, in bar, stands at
0 bar
